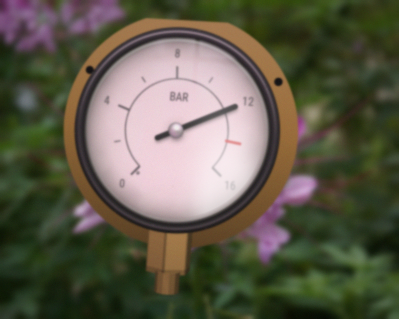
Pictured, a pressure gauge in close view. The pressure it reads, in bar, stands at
12 bar
